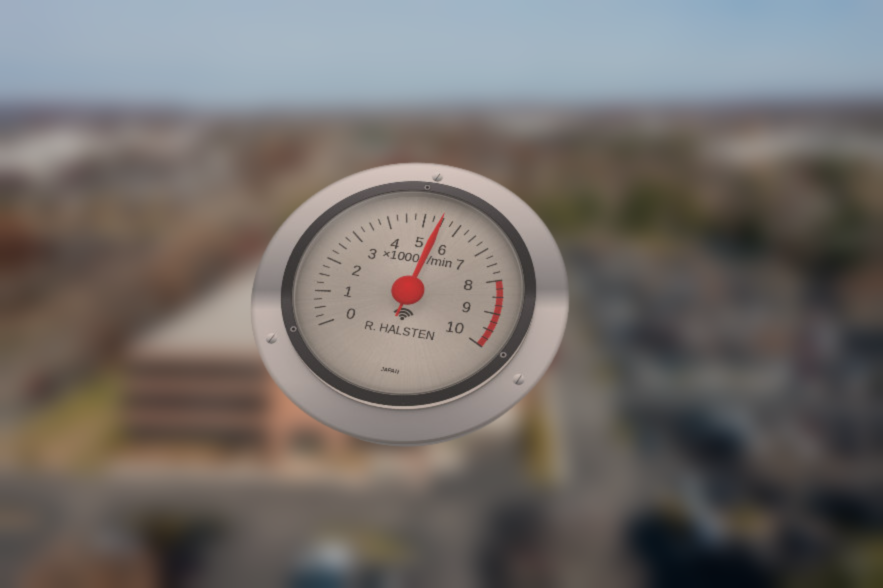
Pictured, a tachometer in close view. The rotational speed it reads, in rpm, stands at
5500 rpm
